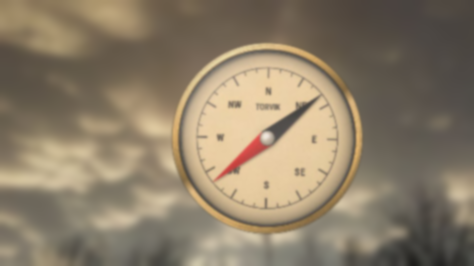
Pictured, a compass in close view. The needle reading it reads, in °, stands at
230 °
